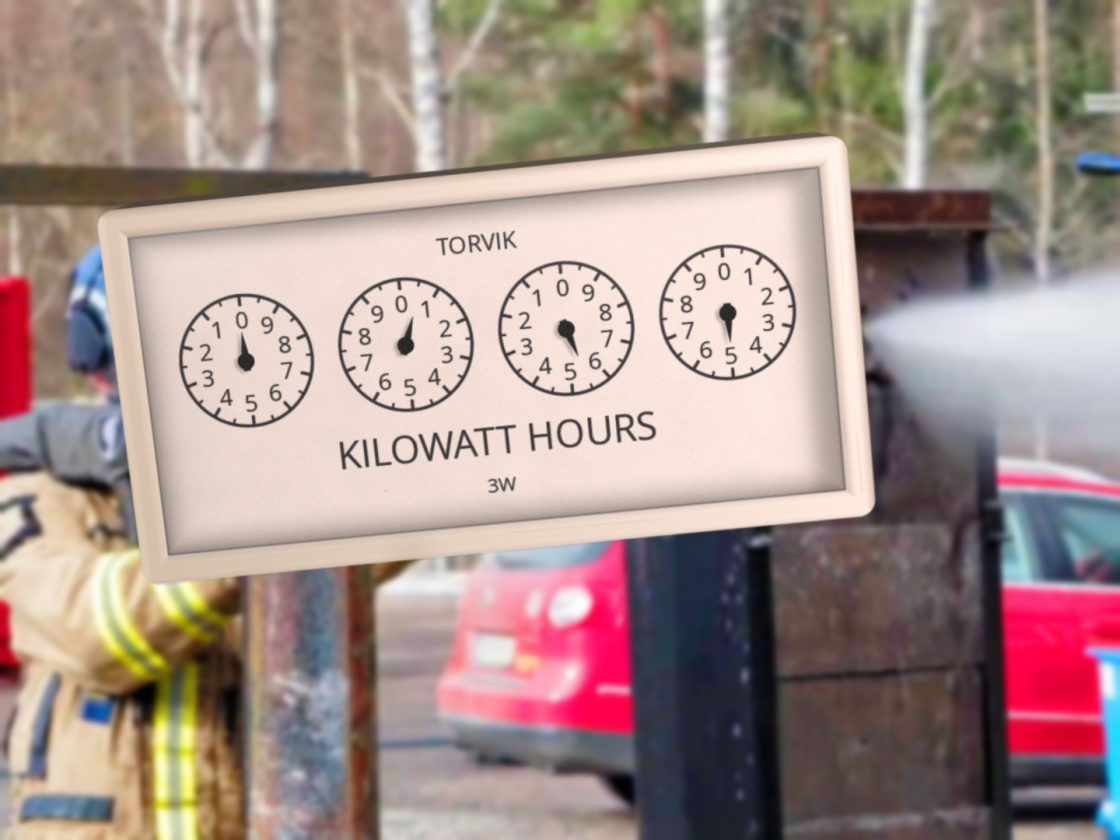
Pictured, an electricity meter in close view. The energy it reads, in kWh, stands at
55 kWh
